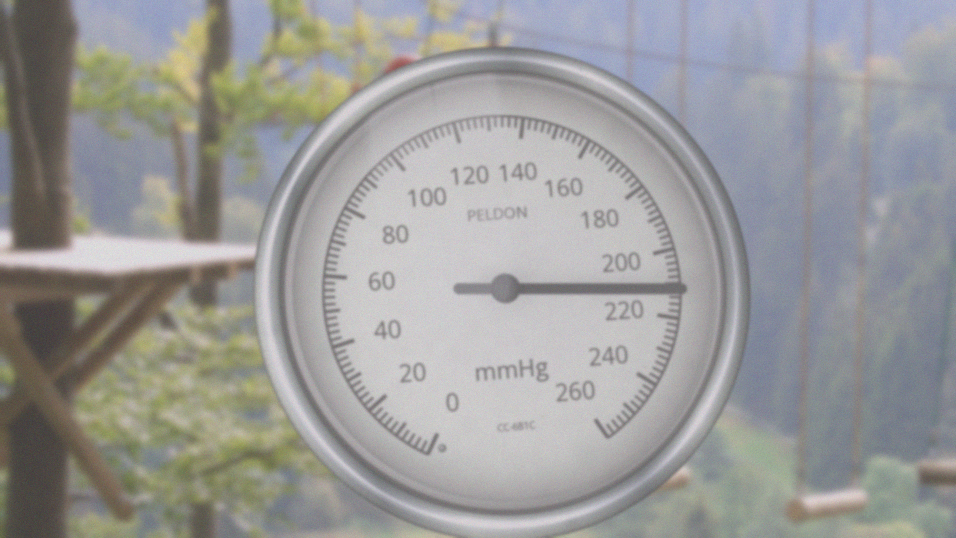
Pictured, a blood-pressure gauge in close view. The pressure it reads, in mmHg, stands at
212 mmHg
